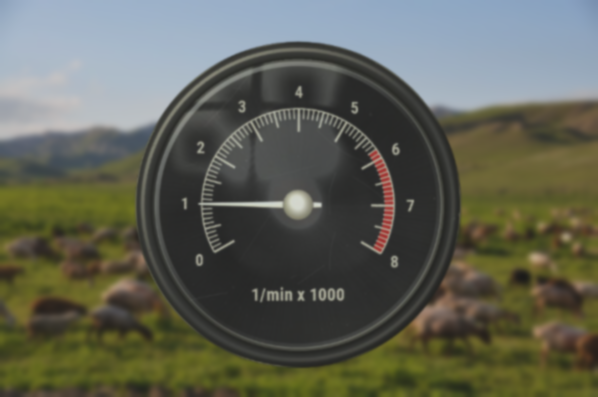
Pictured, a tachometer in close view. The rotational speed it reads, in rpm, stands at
1000 rpm
